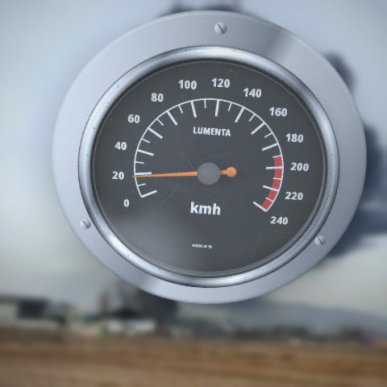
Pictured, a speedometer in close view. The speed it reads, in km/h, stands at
20 km/h
